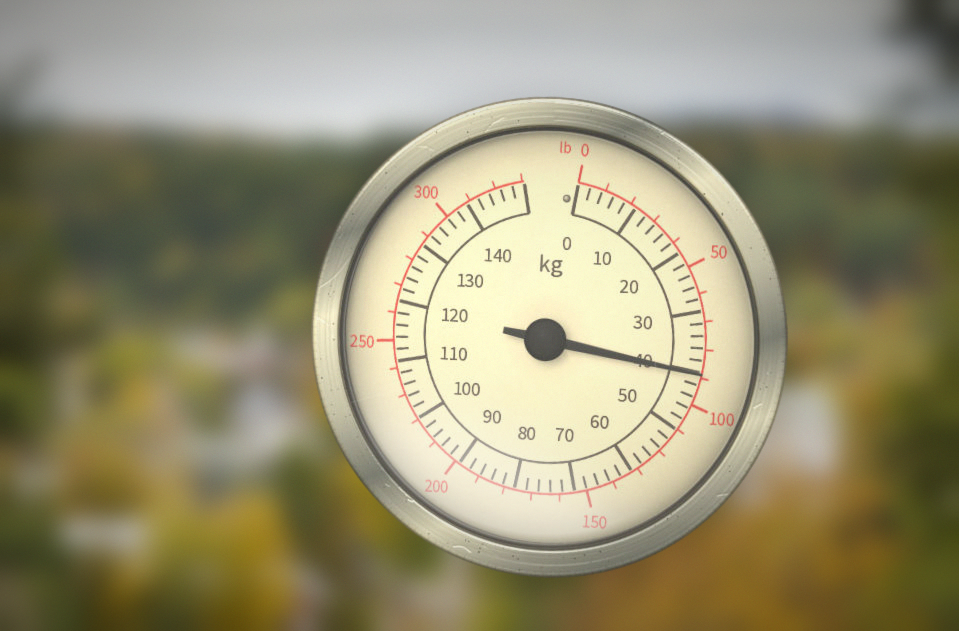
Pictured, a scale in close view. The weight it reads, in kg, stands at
40 kg
